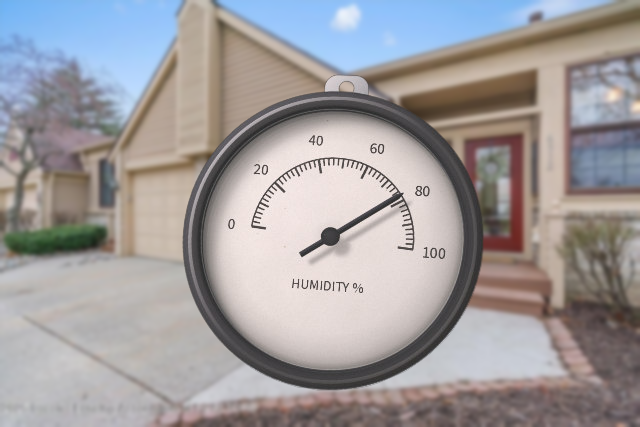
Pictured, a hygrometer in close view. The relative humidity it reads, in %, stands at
78 %
